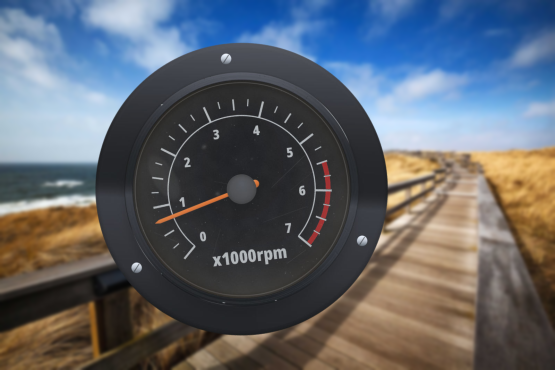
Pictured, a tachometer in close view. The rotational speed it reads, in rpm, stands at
750 rpm
